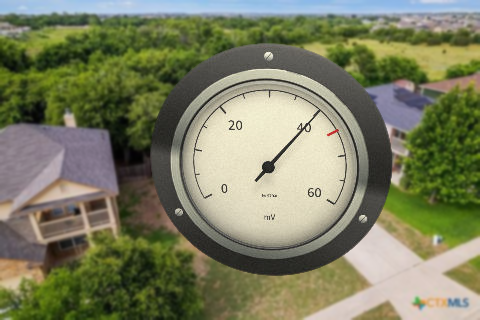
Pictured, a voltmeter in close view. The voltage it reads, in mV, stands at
40 mV
